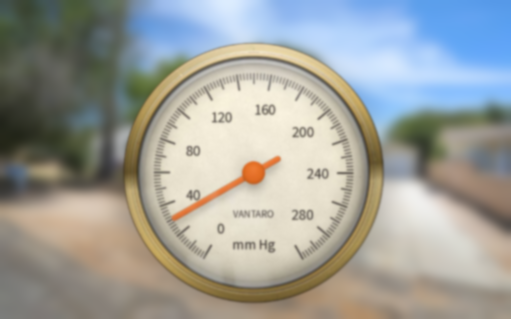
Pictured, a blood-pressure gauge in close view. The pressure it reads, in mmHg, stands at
30 mmHg
